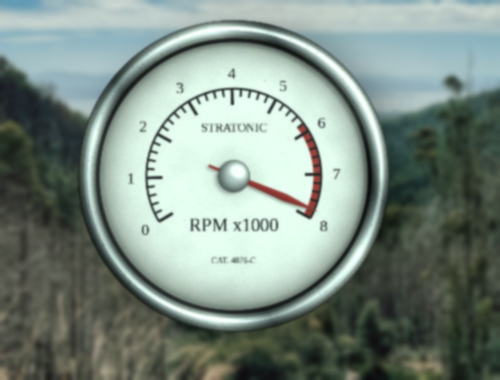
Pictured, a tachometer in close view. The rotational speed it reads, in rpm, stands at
7800 rpm
